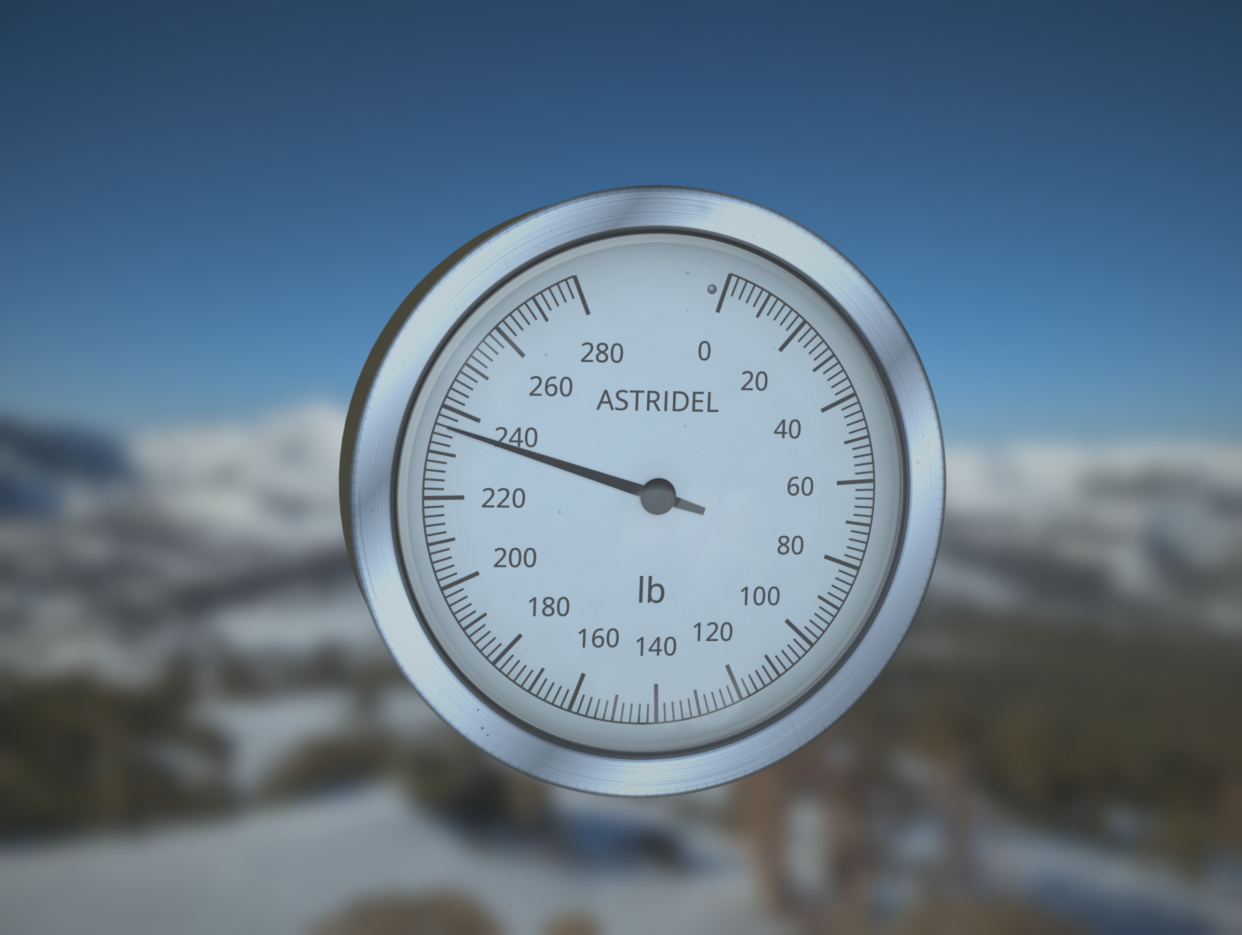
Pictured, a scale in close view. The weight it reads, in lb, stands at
236 lb
